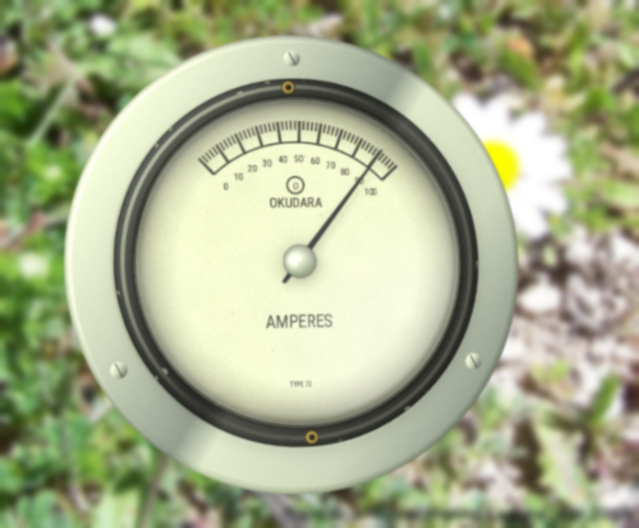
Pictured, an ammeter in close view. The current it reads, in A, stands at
90 A
